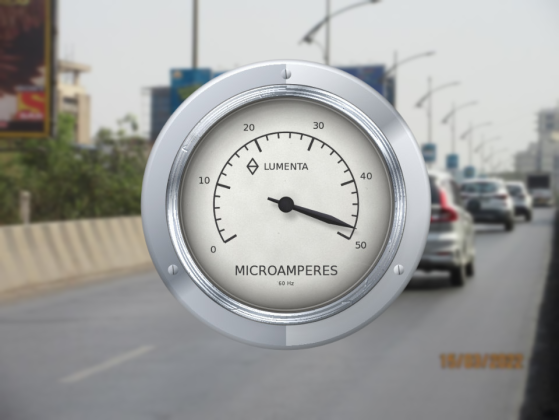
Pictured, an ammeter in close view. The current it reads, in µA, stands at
48 µA
